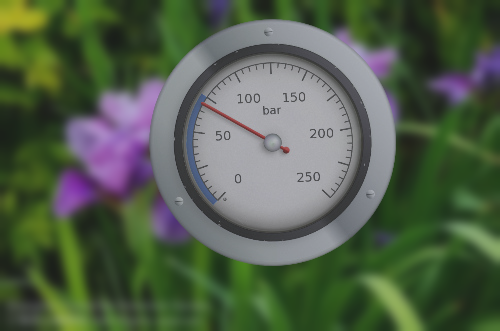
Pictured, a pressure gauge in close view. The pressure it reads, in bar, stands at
70 bar
